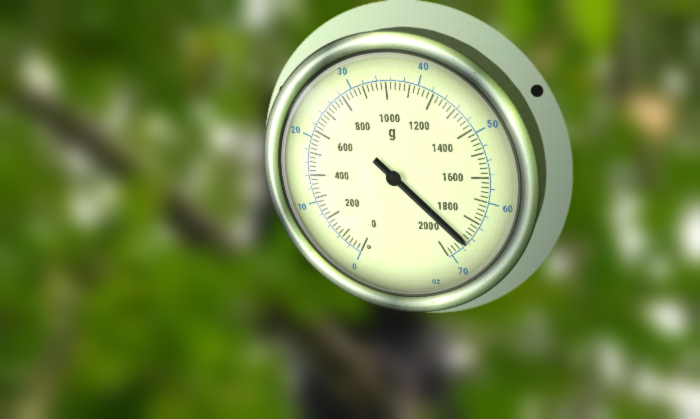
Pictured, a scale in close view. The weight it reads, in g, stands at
1900 g
